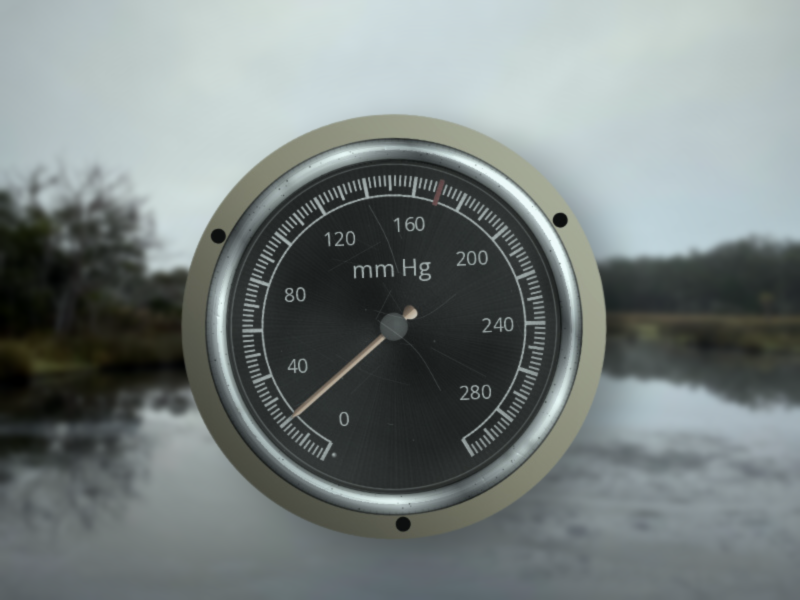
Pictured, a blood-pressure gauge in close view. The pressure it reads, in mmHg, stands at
20 mmHg
